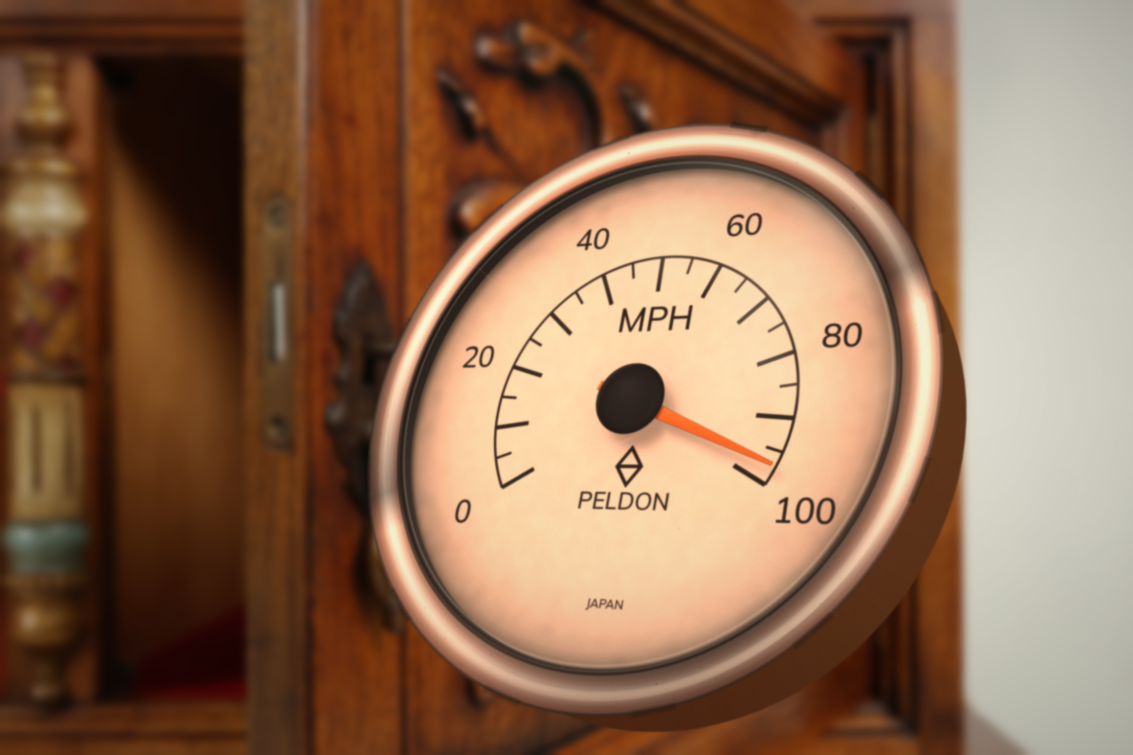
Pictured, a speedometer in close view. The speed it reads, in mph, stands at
97.5 mph
